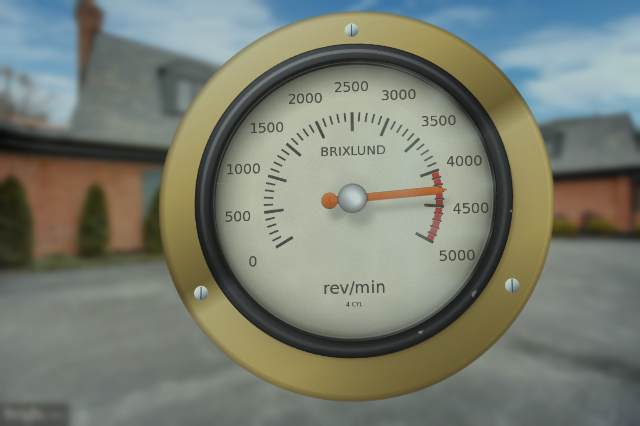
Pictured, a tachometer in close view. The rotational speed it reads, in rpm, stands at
4300 rpm
